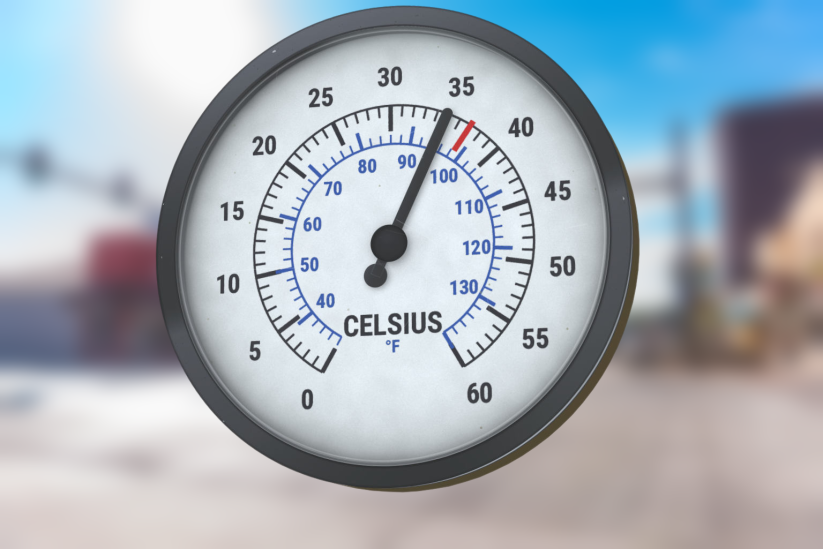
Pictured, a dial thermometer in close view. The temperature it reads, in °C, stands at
35 °C
